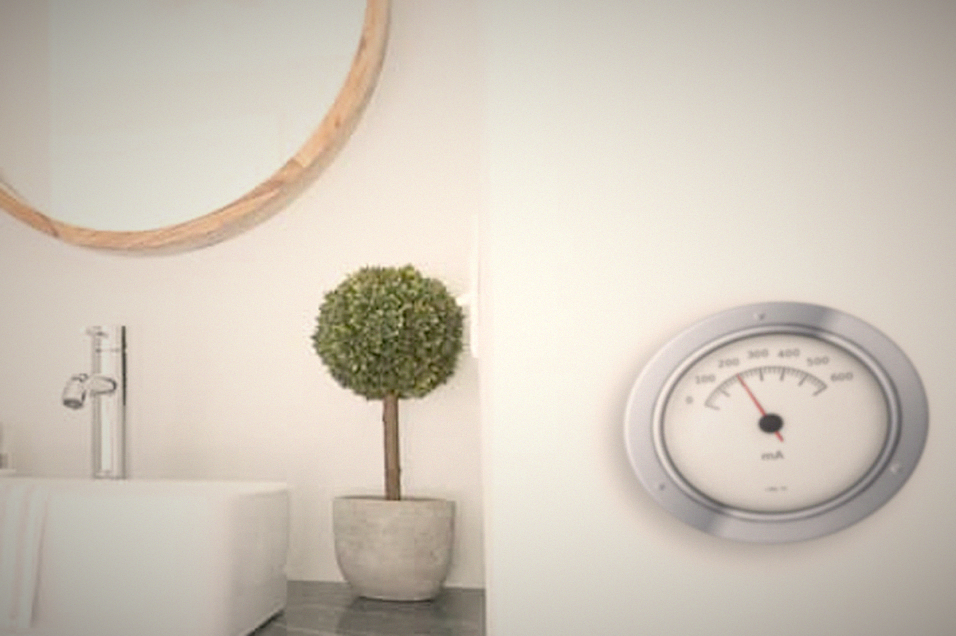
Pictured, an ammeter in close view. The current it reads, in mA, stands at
200 mA
